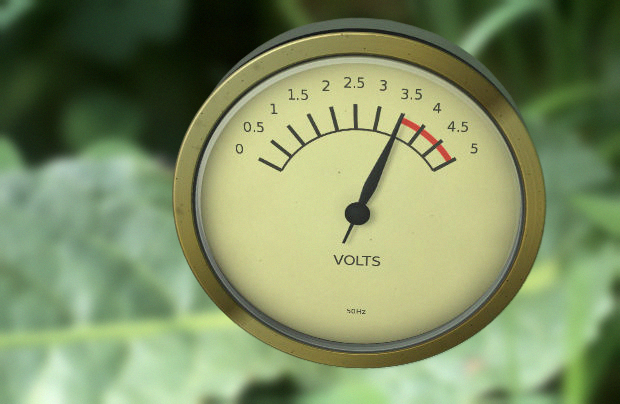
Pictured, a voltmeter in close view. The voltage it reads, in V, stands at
3.5 V
